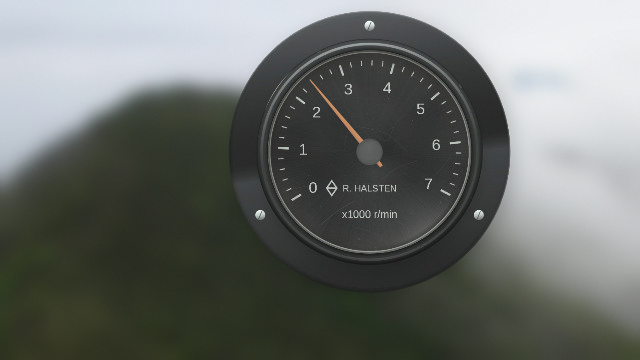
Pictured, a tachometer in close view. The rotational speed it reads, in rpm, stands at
2400 rpm
